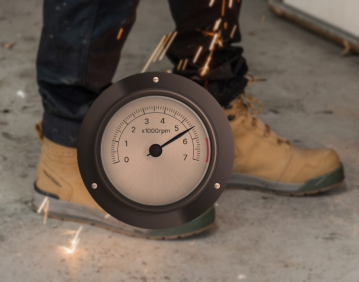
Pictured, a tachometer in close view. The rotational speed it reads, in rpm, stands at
5500 rpm
